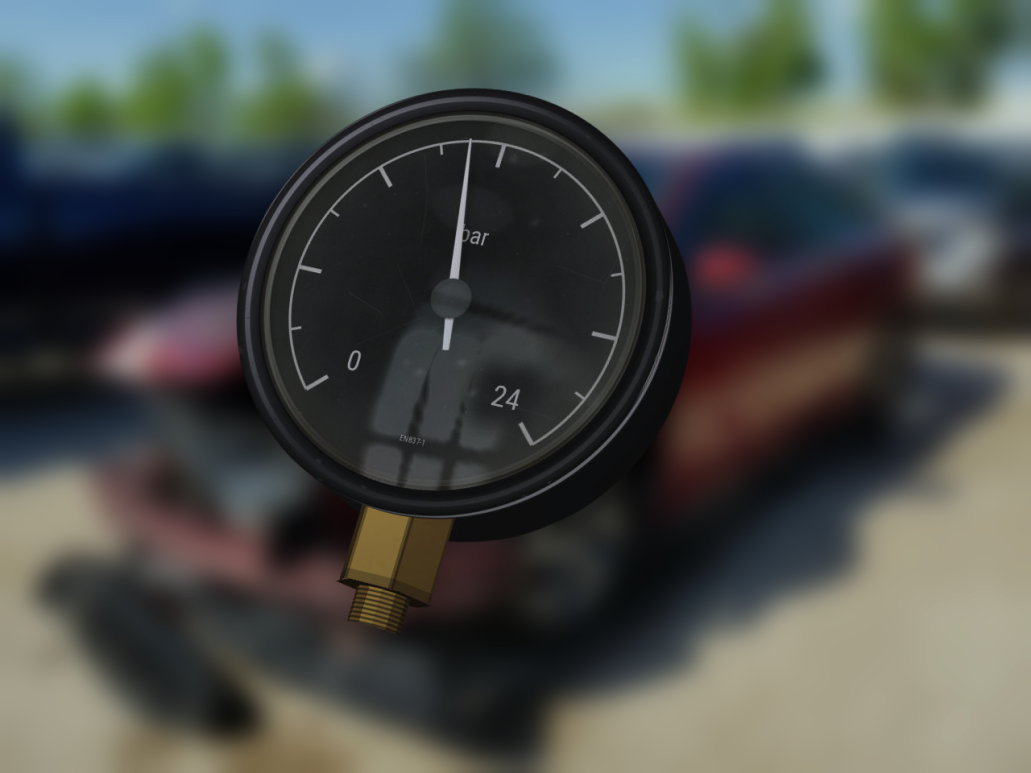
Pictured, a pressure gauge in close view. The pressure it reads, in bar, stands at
11 bar
